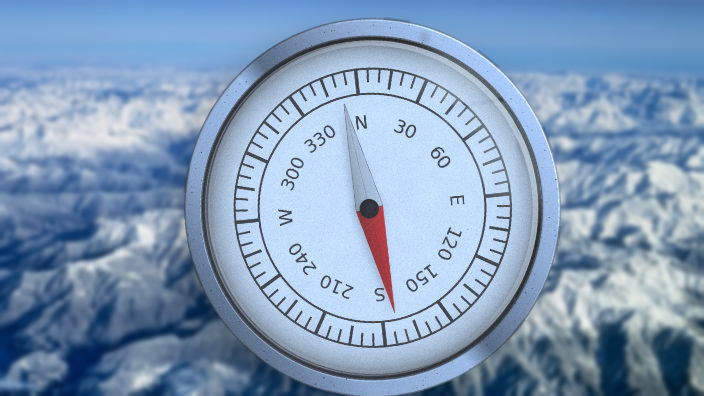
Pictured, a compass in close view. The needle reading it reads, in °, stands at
172.5 °
